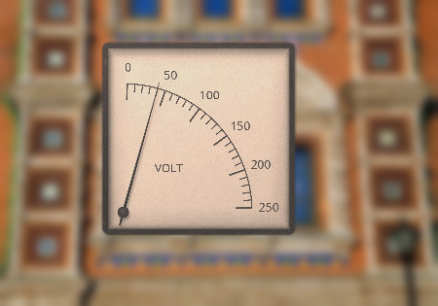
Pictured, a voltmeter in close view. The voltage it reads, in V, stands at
40 V
